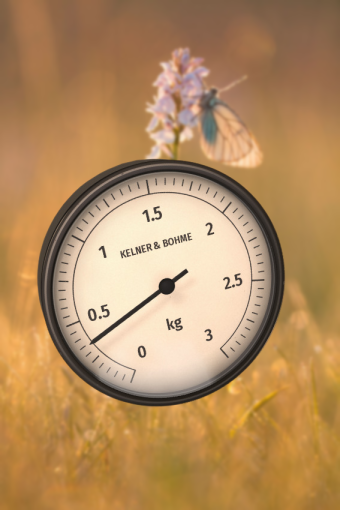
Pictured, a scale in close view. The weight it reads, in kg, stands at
0.35 kg
